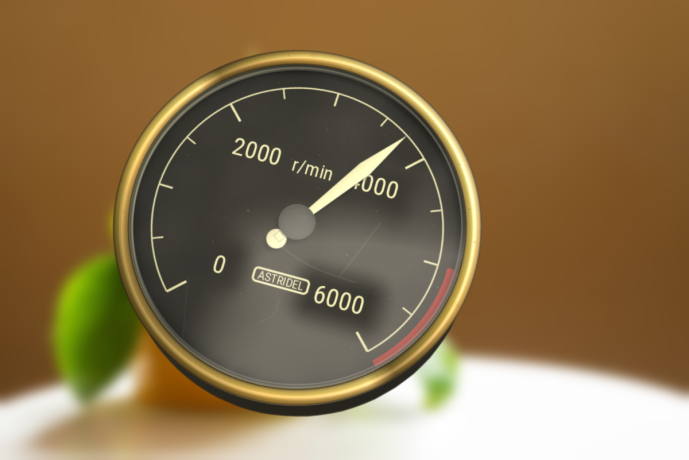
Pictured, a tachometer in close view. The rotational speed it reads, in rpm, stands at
3750 rpm
